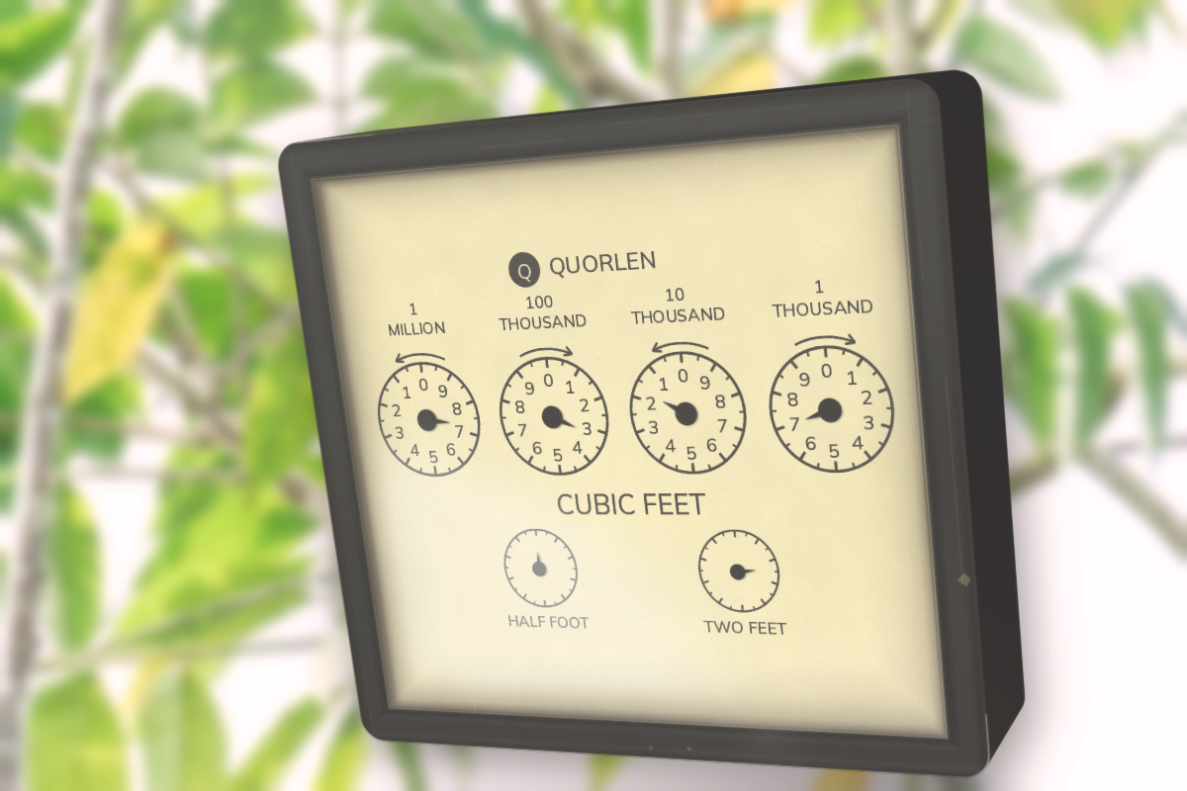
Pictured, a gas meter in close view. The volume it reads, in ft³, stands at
731700 ft³
